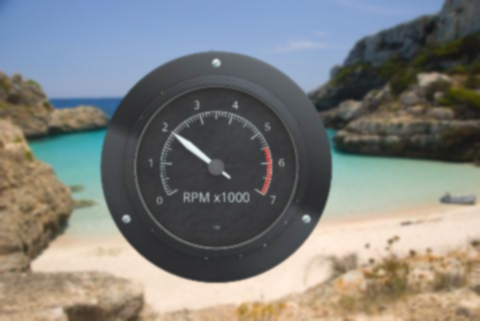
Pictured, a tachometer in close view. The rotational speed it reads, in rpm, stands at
2000 rpm
